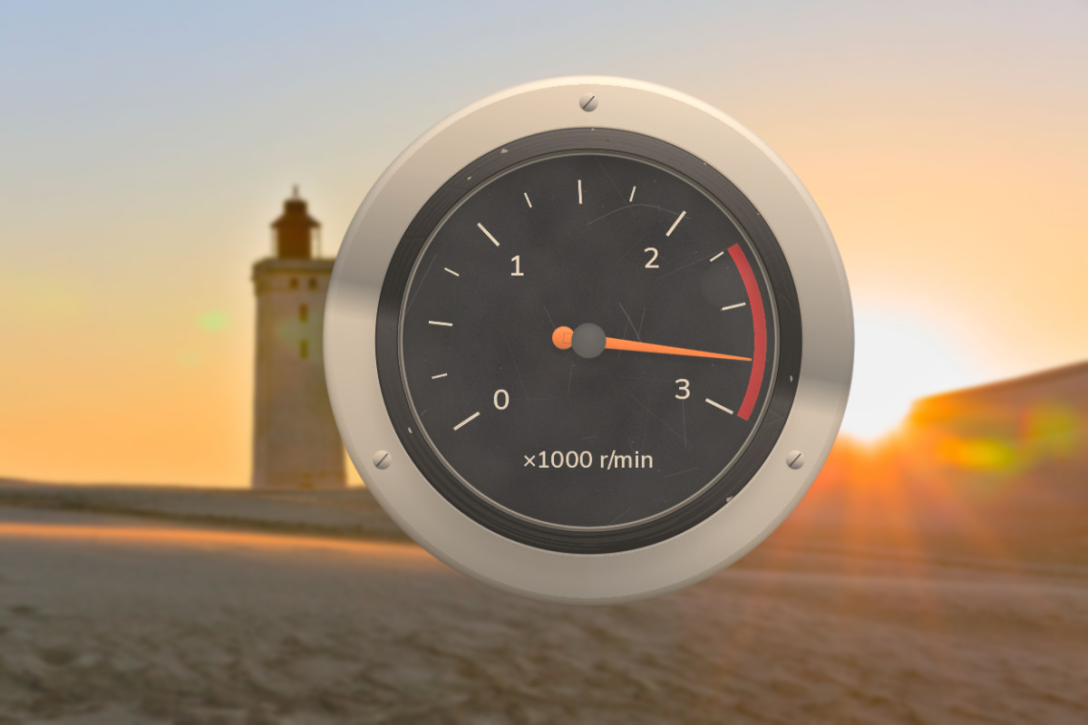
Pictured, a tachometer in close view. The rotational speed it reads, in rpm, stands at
2750 rpm
